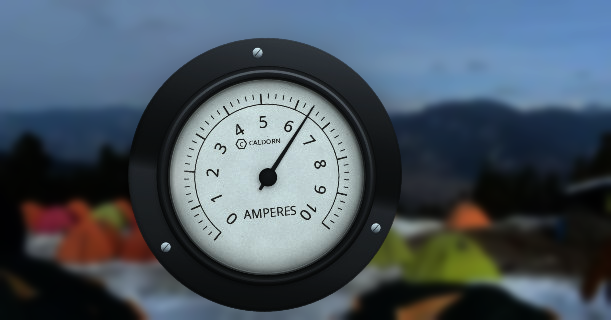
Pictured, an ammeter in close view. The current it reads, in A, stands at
6.4 A
